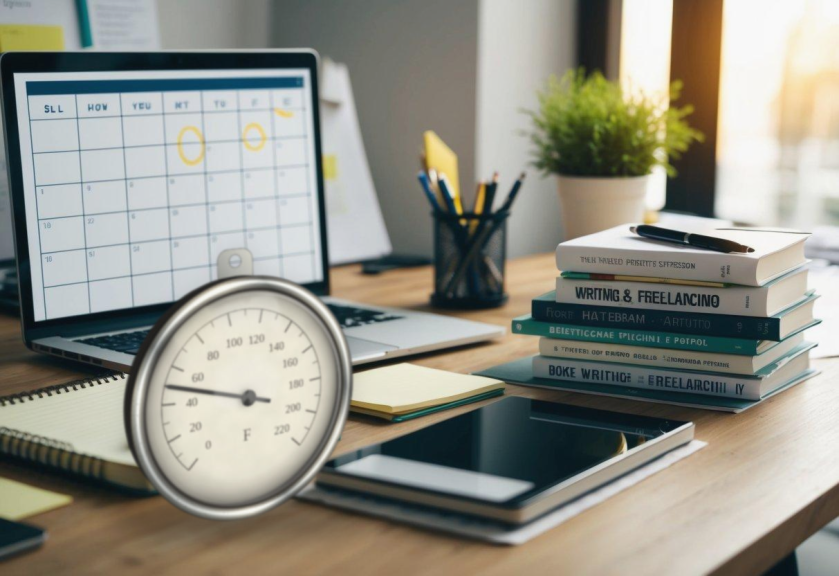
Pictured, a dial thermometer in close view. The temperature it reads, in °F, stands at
50 °F
